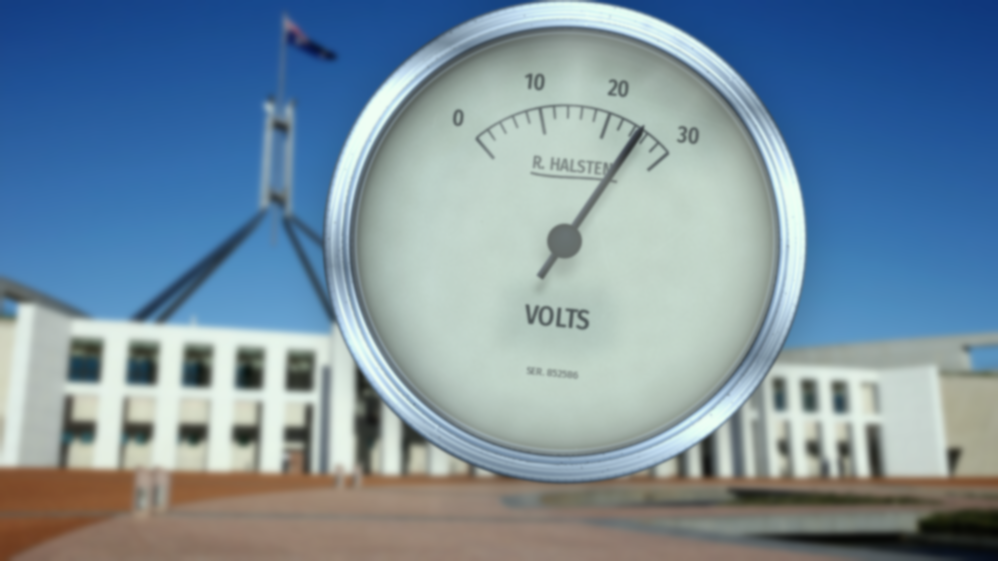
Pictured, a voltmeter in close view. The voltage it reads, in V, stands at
25 V
